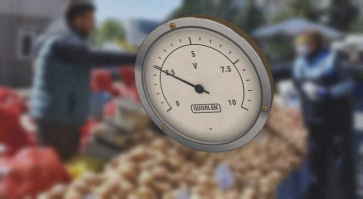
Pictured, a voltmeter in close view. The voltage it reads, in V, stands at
2.5 V
